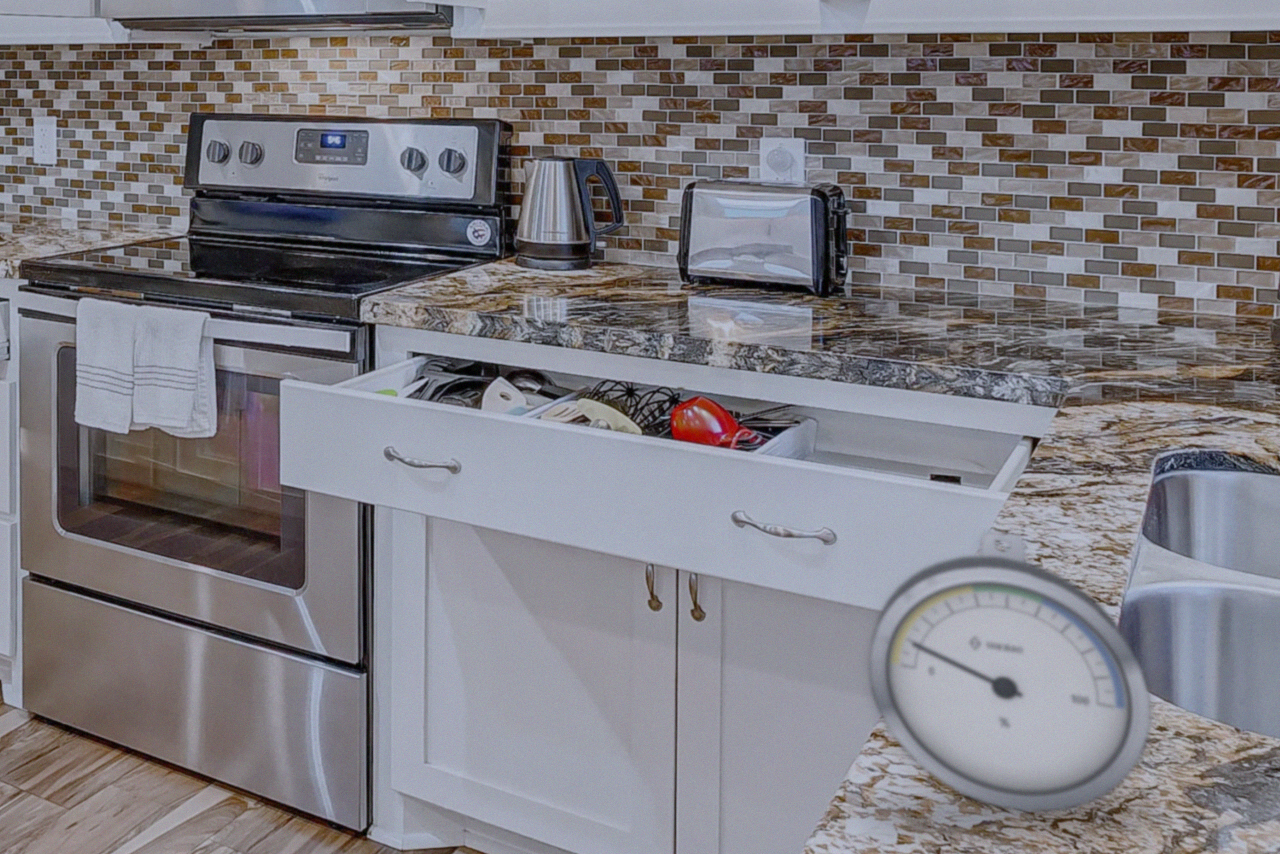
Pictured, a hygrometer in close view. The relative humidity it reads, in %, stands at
10 %
